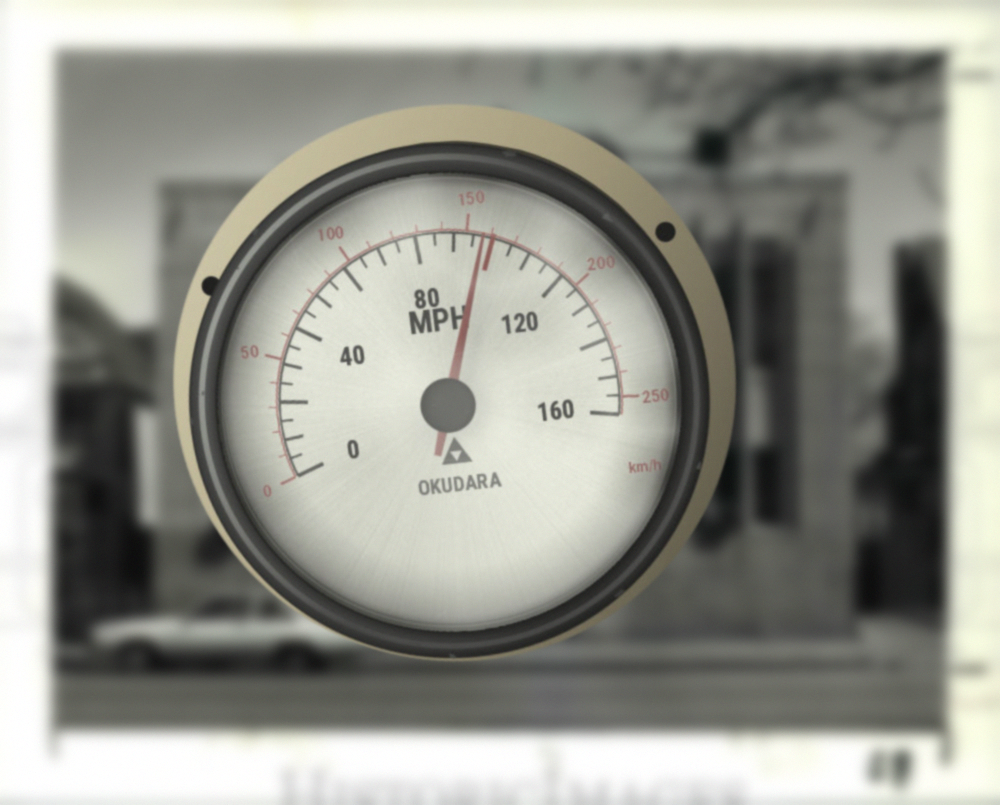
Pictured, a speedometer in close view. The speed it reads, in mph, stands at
97.5 mph
